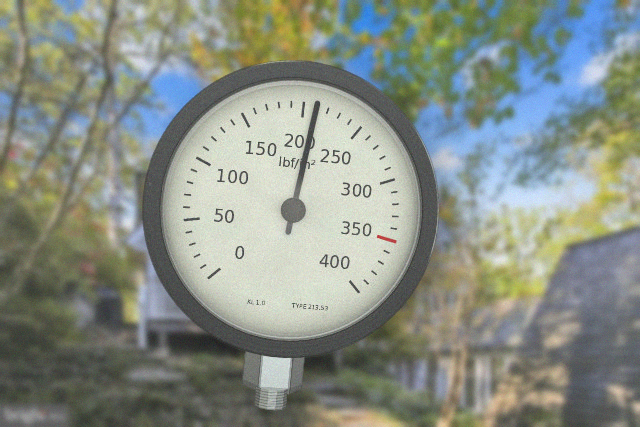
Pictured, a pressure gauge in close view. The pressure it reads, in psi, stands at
210 psi
